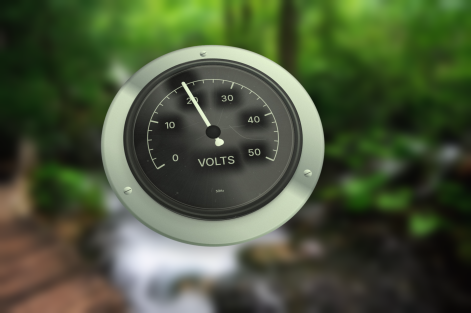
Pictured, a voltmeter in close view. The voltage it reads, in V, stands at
20 V
